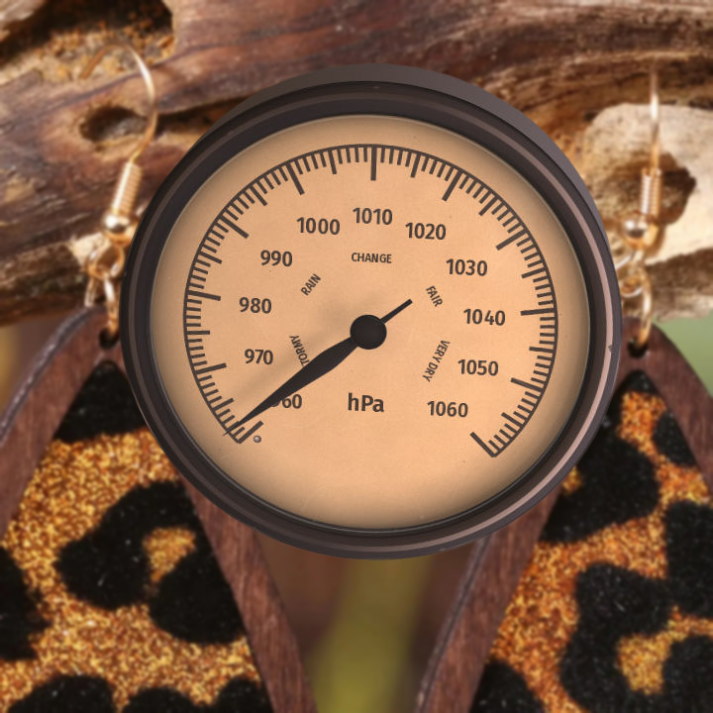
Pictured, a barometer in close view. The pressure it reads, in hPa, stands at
962 hPa
